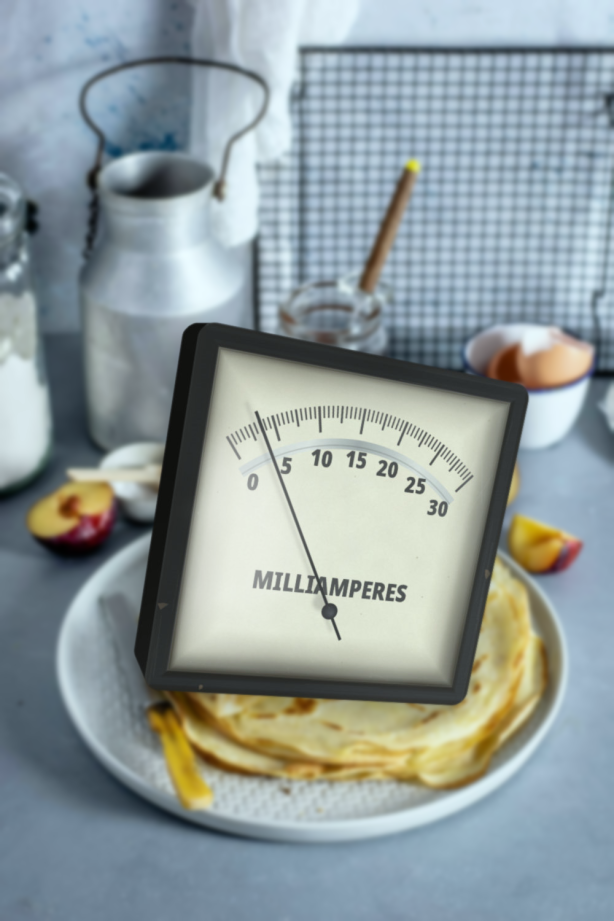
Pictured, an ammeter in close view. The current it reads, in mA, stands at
3.5 mA
